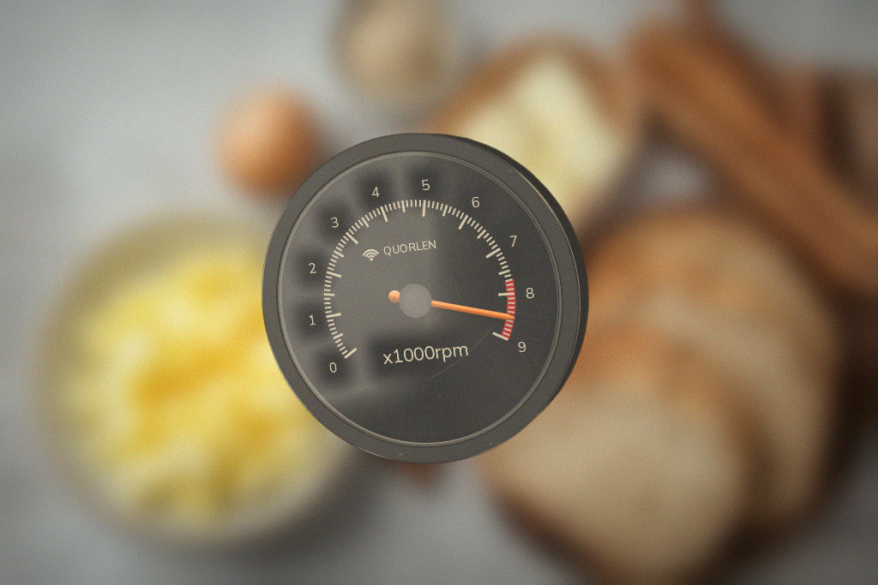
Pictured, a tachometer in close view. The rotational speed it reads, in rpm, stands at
8500 rpm
